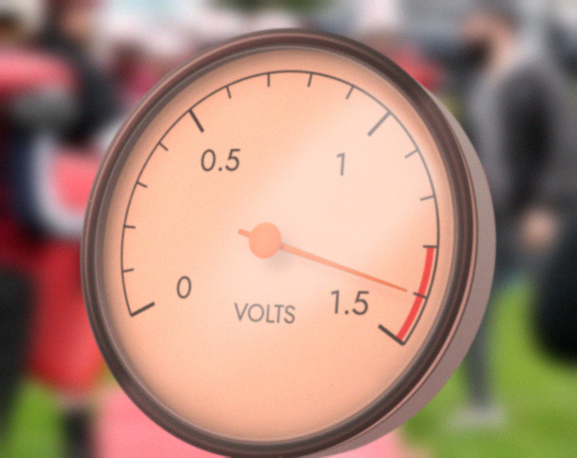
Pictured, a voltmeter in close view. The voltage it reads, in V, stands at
1.4 V
